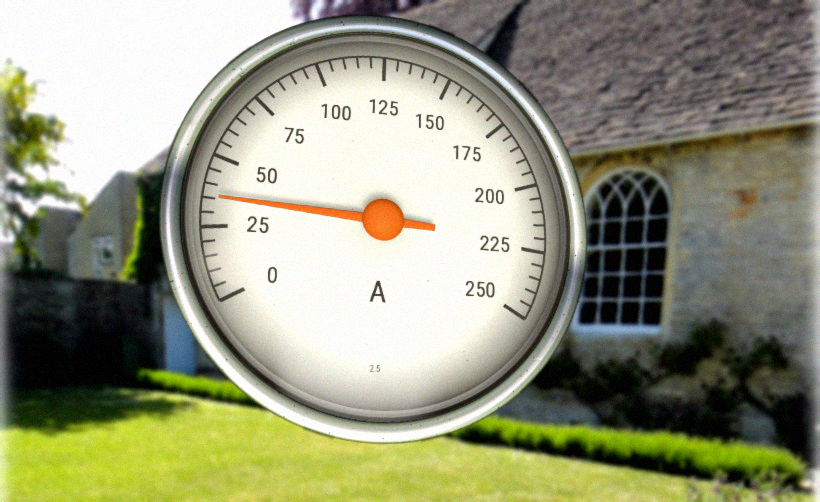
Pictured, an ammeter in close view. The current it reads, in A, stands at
35 A
